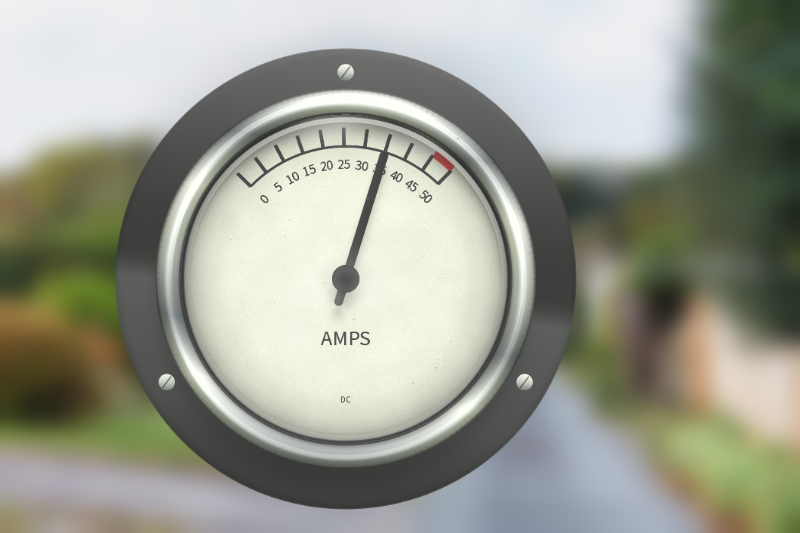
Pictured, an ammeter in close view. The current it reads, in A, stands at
35 A
